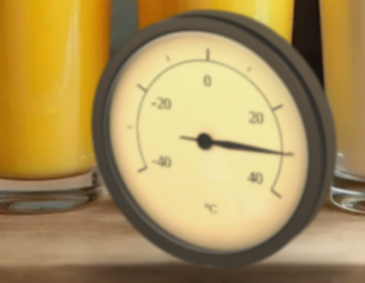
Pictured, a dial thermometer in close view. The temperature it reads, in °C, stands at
30 °C
